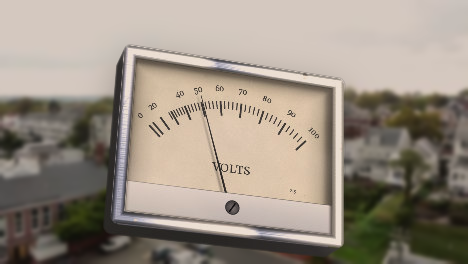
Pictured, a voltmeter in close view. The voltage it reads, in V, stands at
50 V
